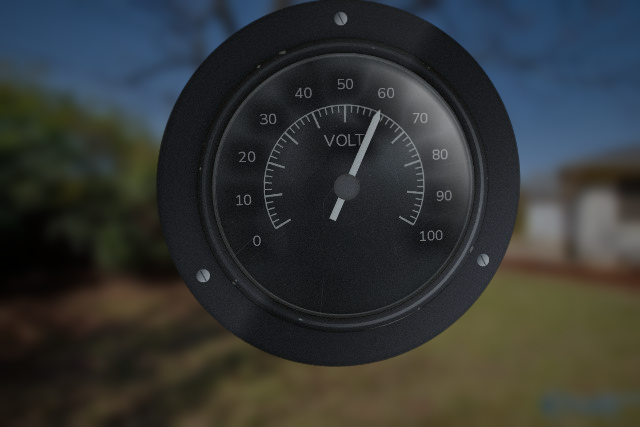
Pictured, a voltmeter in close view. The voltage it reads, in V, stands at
60 V
